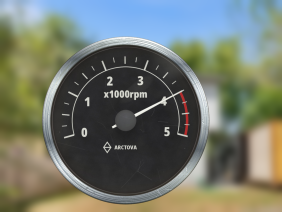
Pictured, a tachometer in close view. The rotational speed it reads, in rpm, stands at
4000 rpm
